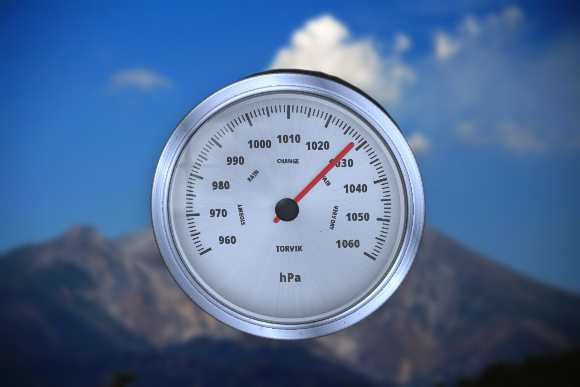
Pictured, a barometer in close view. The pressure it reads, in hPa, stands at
1028 hPa
